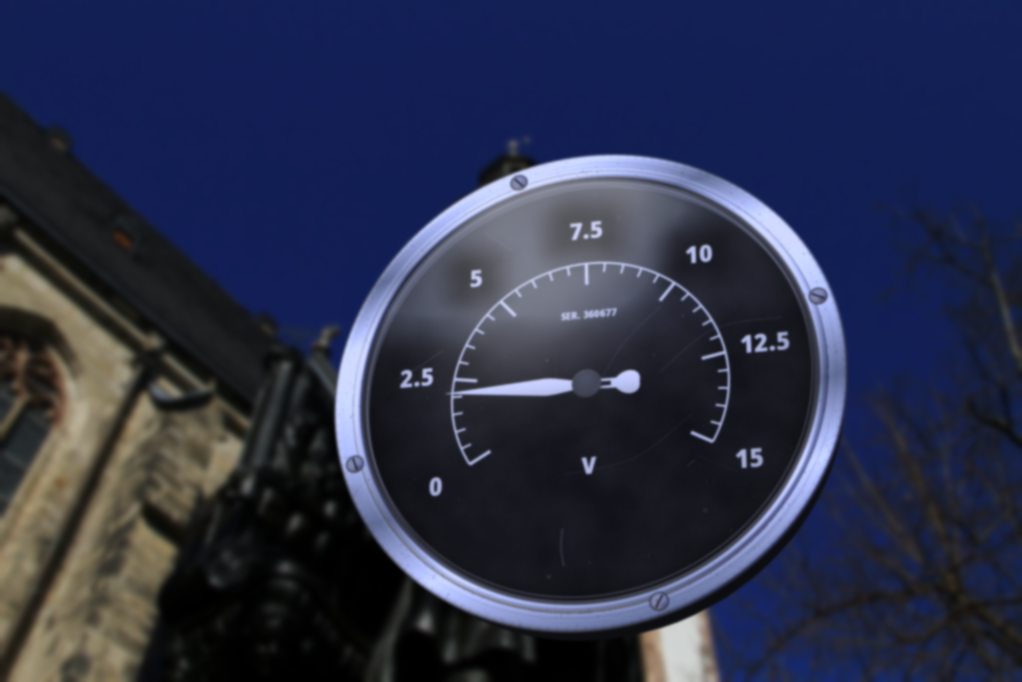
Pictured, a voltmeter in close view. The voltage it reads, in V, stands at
2 V
